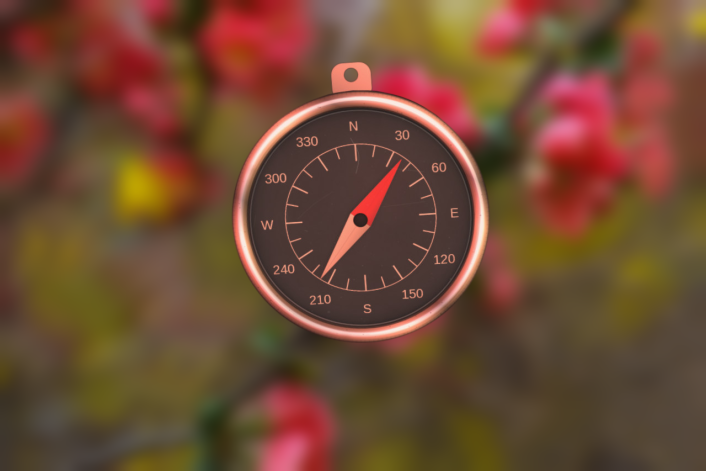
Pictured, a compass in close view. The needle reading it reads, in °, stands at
37.5 °
